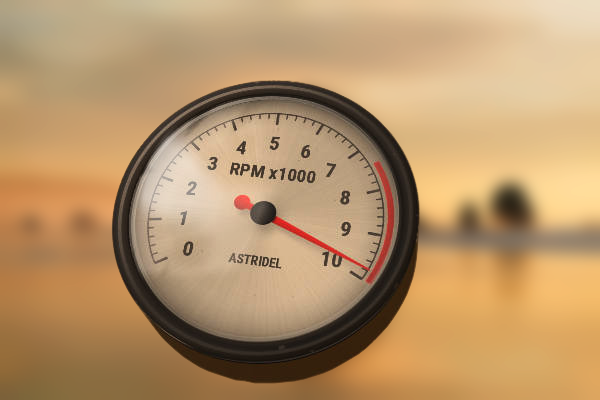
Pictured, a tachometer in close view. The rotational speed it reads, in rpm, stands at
9800 rpm
